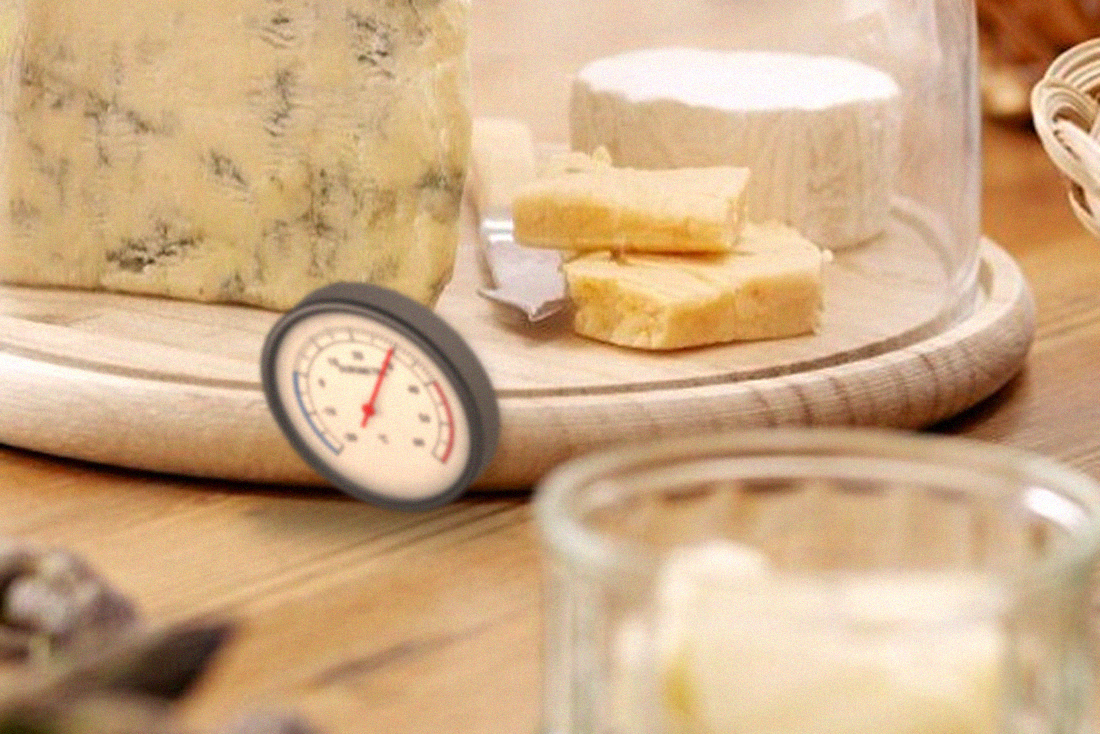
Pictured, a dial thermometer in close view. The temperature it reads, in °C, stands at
30 °C
